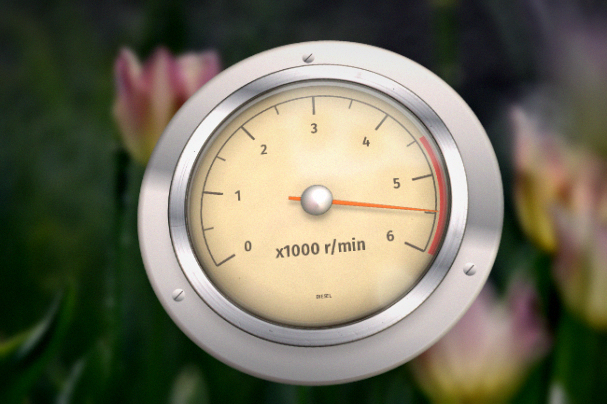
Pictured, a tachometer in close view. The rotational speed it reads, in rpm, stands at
5500 rpm
